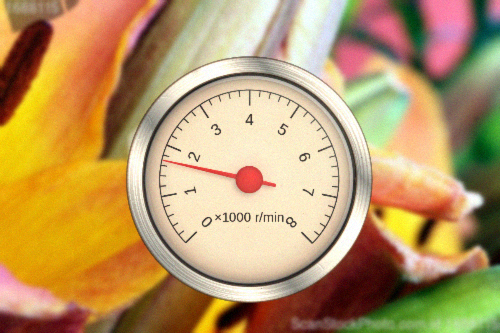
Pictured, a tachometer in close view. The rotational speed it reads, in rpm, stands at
1700 rpm
